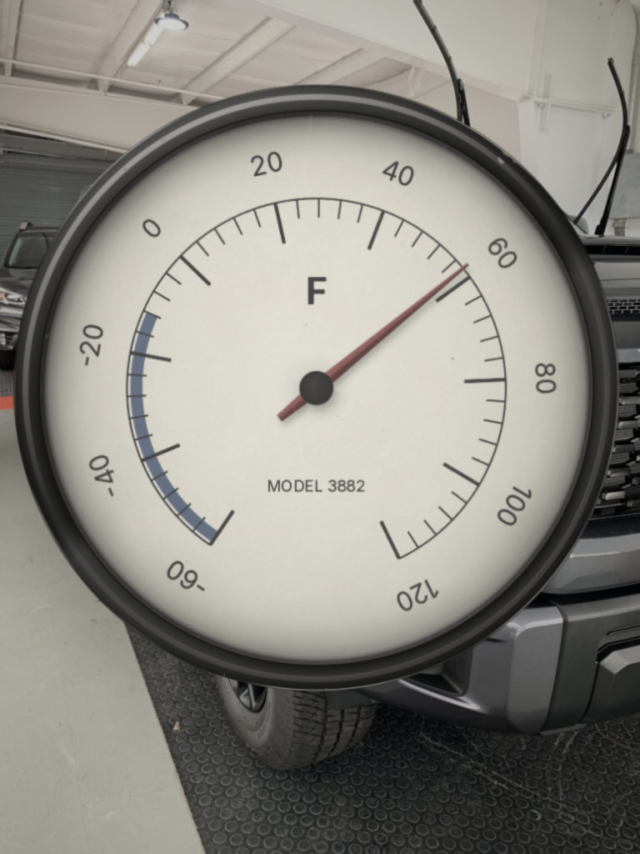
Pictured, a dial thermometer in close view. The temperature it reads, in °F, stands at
58 °F
